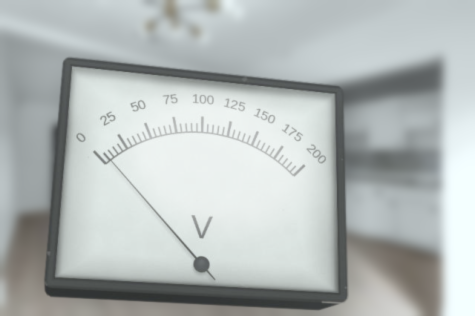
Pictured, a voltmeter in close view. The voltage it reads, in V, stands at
5 V
